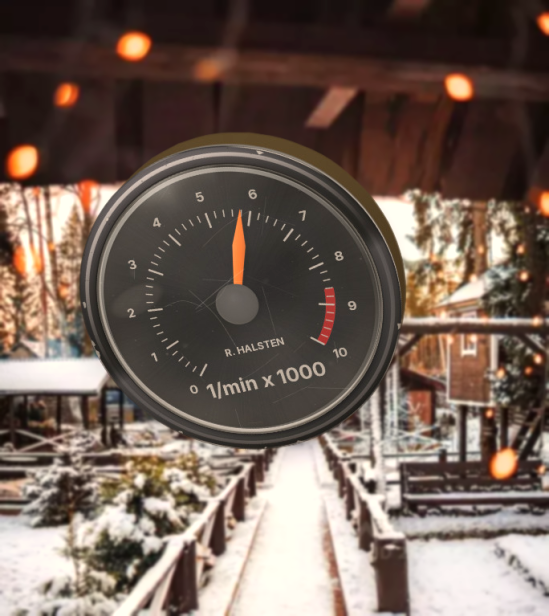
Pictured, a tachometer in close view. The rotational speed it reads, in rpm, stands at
5800 rpm
